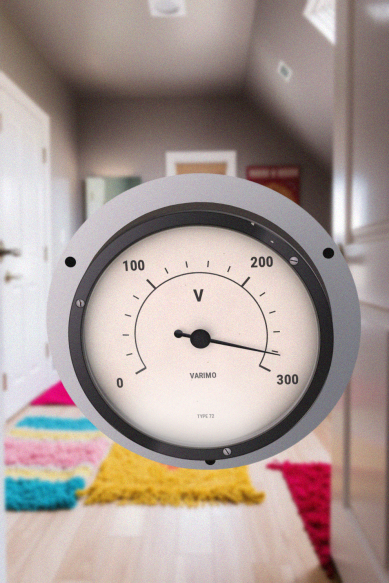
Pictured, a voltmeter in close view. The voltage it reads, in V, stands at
280 V
